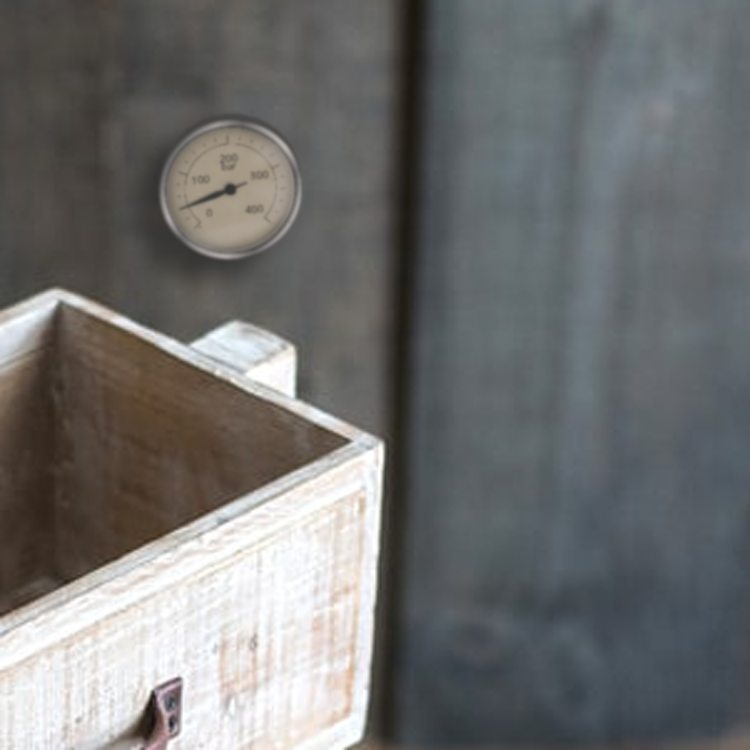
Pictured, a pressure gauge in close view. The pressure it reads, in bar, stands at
40 bar
